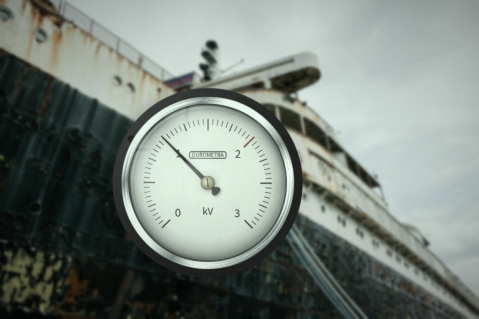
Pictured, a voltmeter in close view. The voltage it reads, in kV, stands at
1 kV
